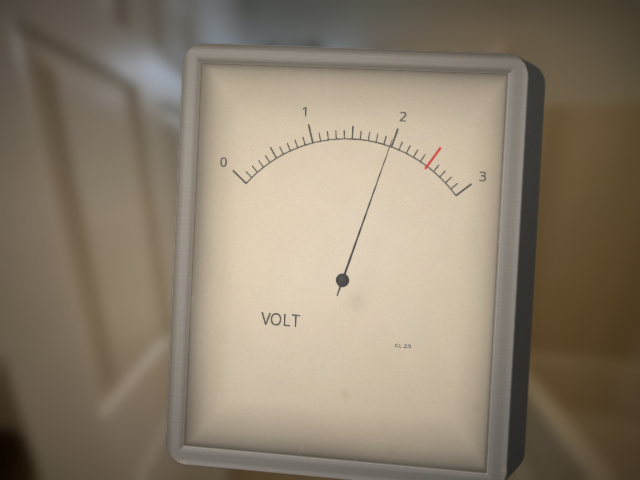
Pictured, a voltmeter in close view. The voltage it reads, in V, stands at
2 V
